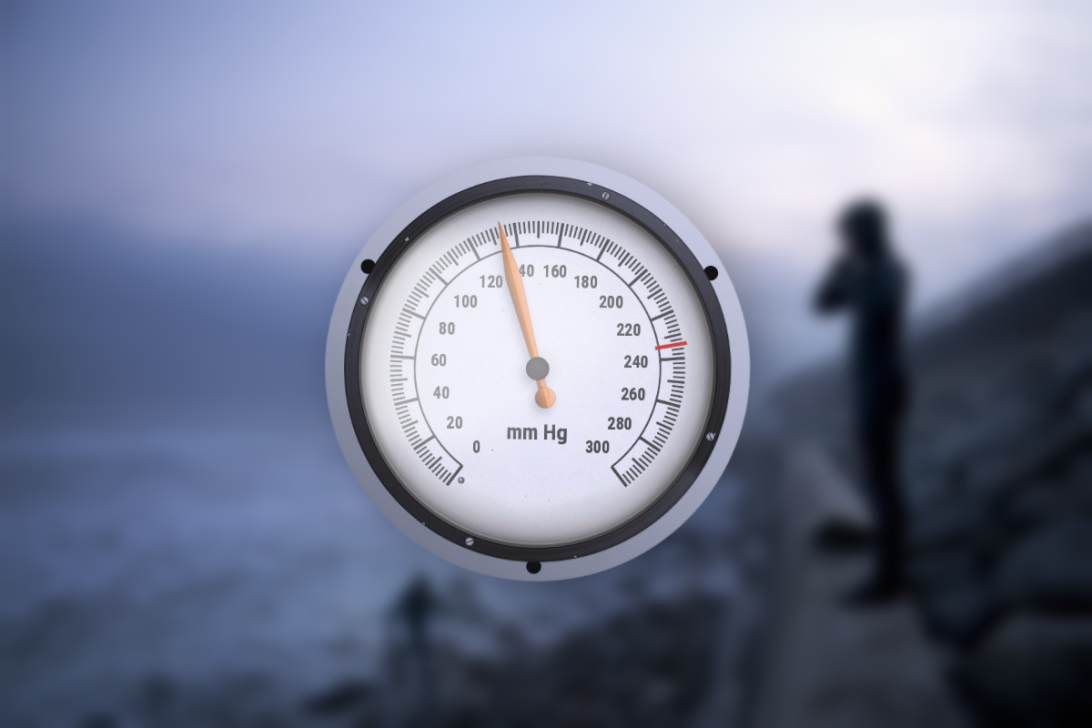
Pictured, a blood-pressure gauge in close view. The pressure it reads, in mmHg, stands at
134 mmHg
